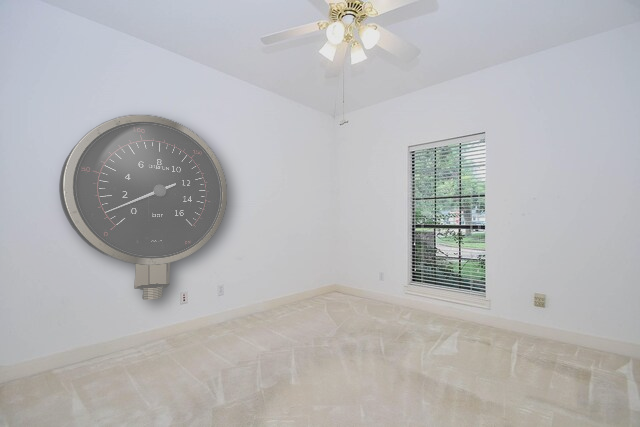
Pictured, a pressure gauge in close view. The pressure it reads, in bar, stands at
1 bar
